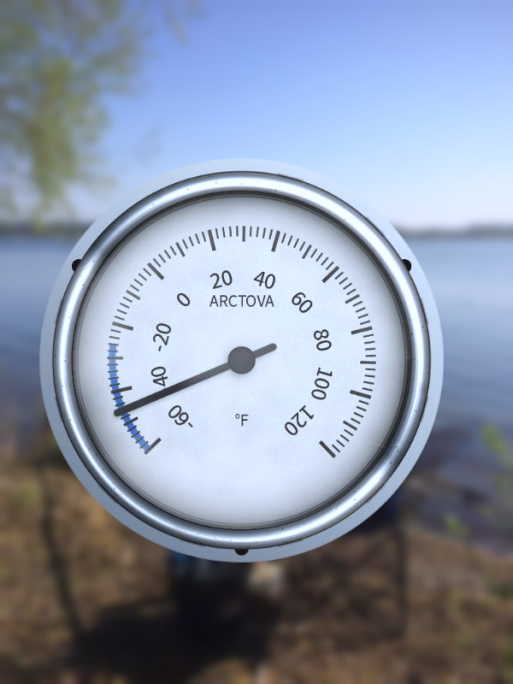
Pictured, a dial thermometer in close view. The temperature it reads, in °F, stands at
-46 °F
